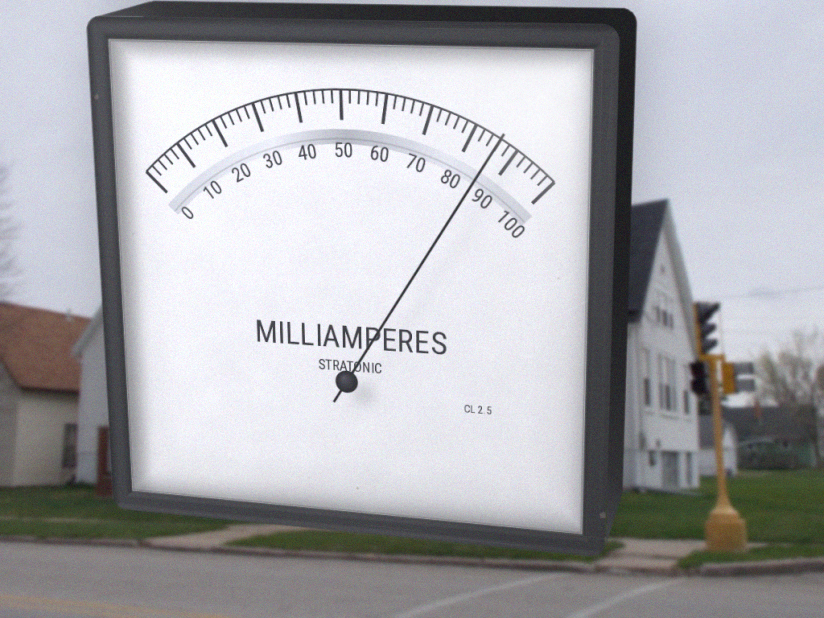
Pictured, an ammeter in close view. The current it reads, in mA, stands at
86 mA
